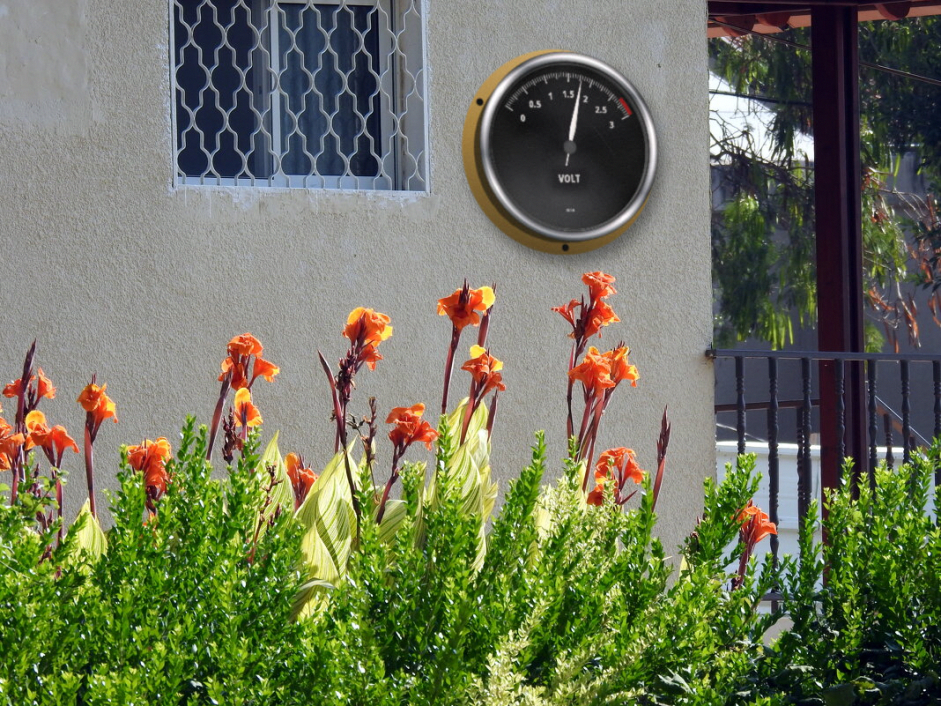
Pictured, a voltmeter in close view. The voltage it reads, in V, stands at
1.75 V
